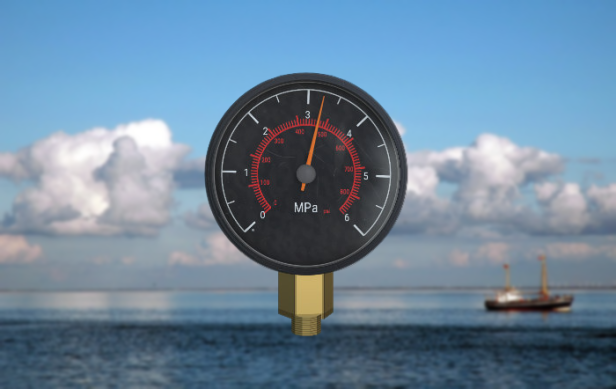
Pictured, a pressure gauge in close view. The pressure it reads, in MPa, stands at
3.25 MPa
